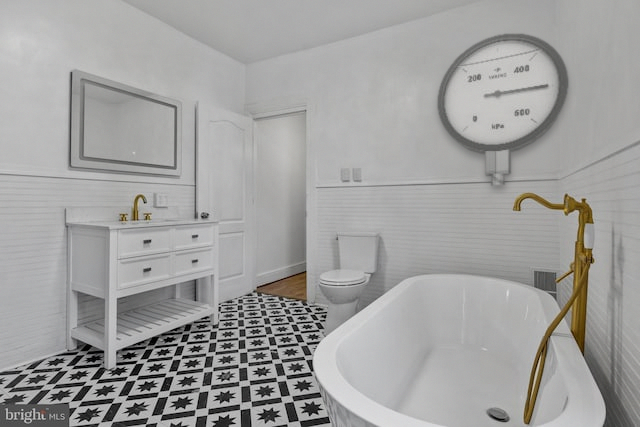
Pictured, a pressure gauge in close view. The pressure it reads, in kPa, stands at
500 kPa
